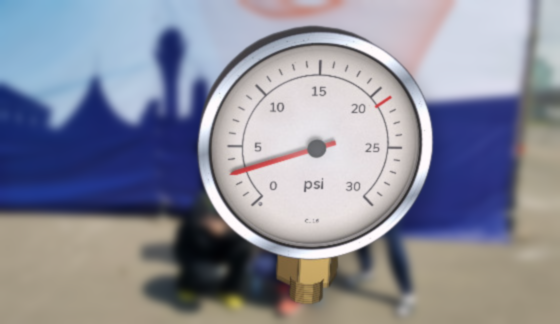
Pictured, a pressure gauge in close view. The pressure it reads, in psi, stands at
3 psi
